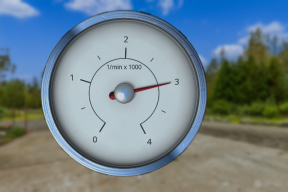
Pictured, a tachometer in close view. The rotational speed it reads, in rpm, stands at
3000 rpm
